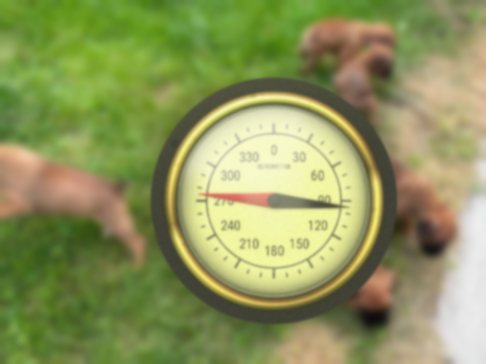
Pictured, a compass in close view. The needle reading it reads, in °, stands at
275 °
